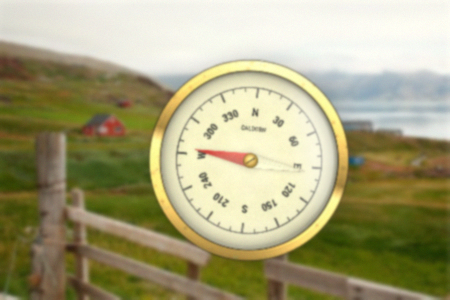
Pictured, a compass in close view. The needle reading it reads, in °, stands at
275 °
